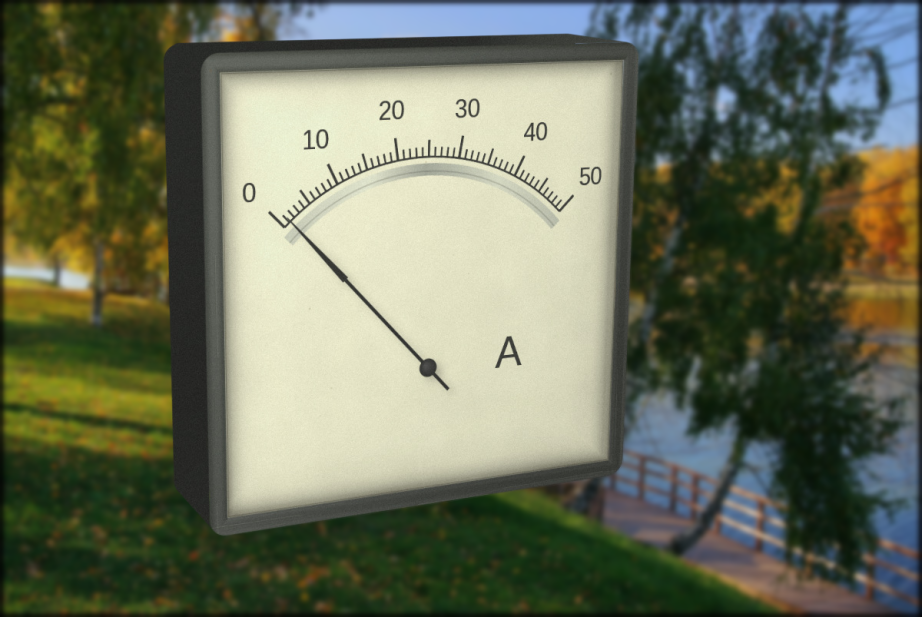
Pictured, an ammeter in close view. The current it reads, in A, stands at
1 A
